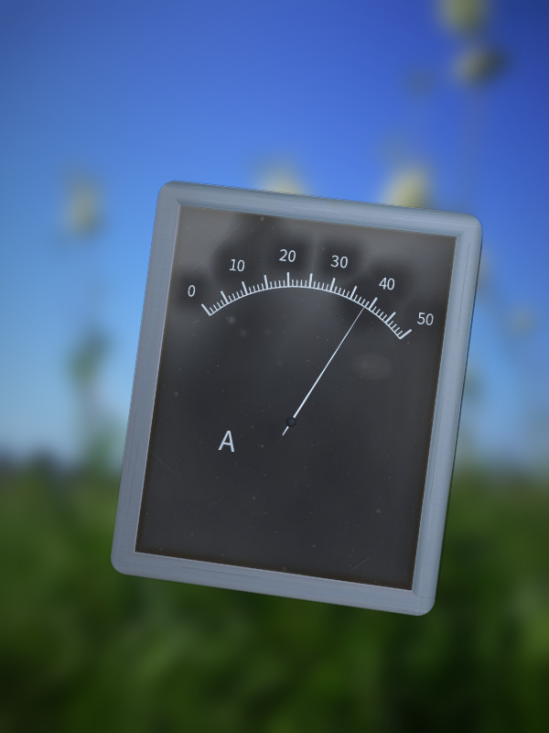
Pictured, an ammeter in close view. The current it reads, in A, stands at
39 A
